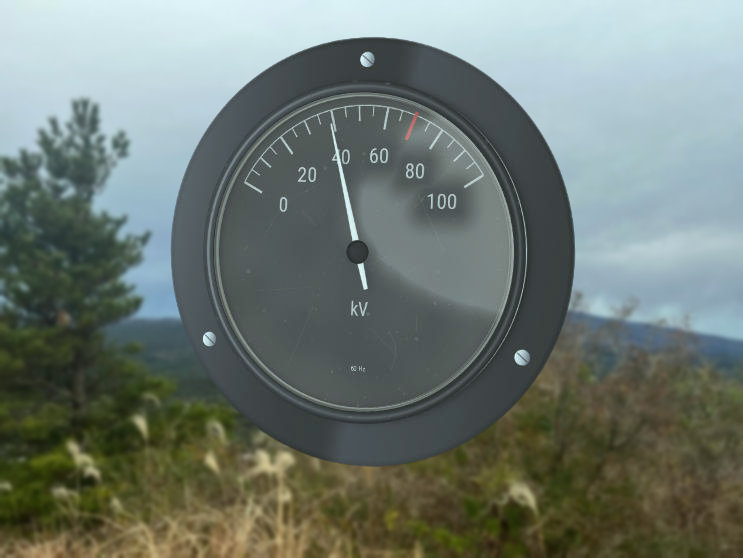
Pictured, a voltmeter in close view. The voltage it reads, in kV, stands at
40 kV
